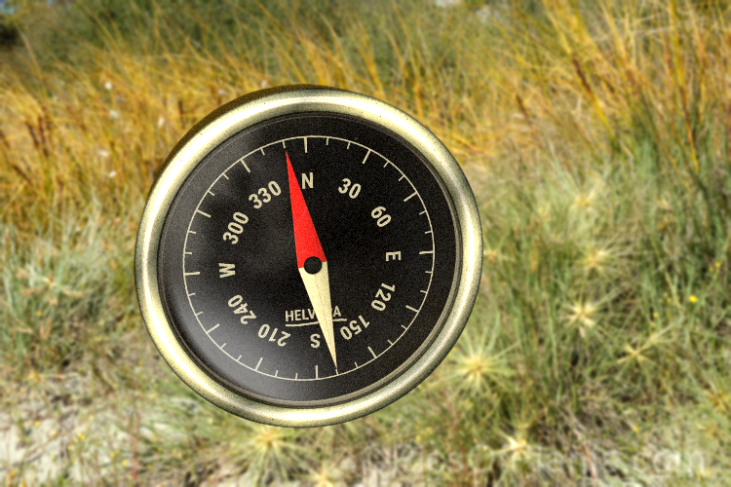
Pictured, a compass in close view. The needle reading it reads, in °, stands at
350 °
